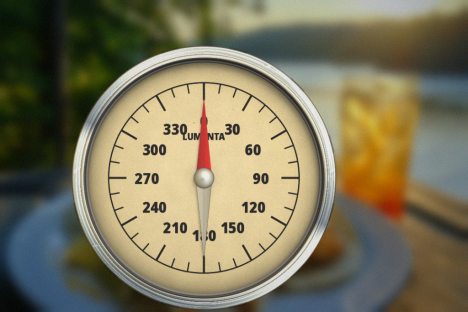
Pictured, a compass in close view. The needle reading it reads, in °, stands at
0 °
